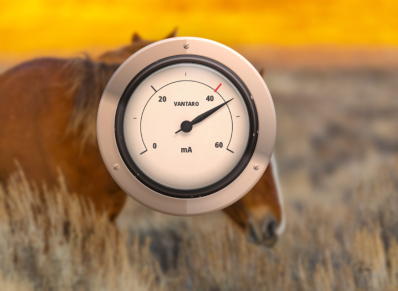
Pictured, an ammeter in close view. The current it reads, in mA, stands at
45 mA
